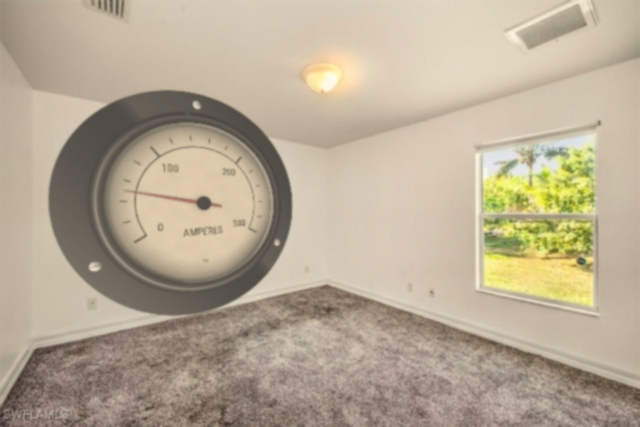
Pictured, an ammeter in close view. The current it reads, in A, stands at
50 A
